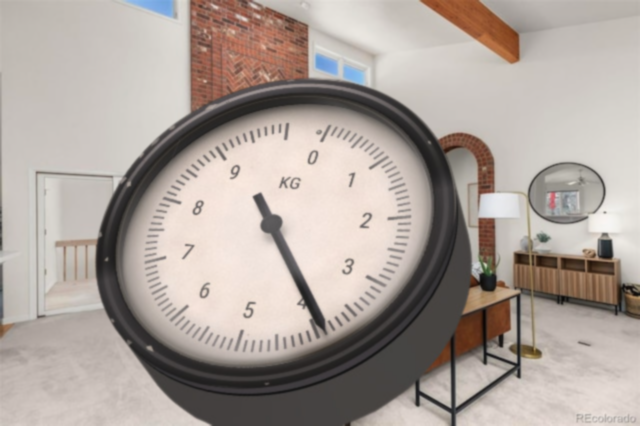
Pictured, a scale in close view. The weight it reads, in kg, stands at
3.9 kg
